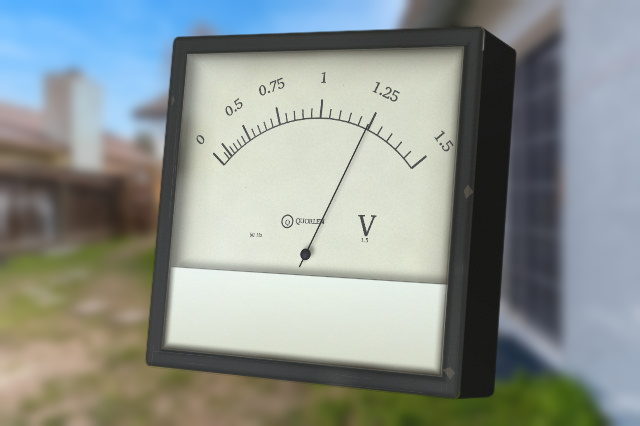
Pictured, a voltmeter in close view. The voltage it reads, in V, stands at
1.25 V
